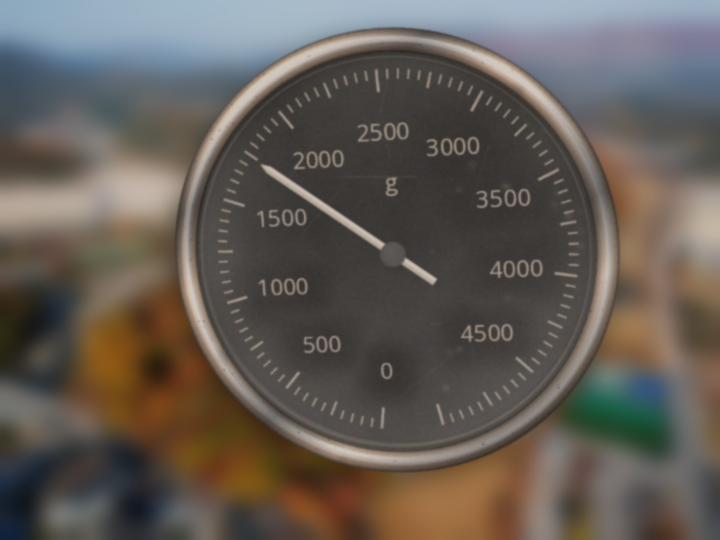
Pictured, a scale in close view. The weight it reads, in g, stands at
1750 g
